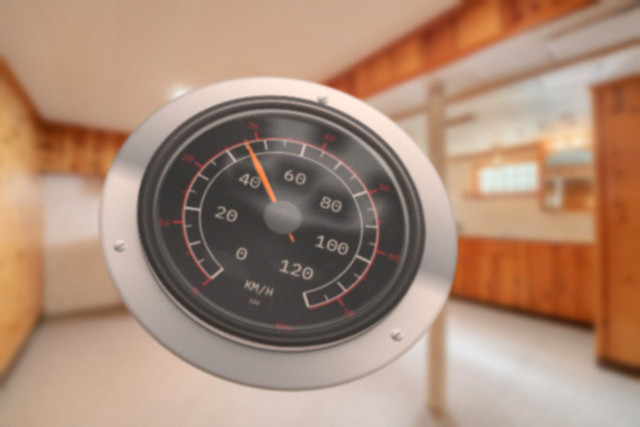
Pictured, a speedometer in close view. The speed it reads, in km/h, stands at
45 km/h
